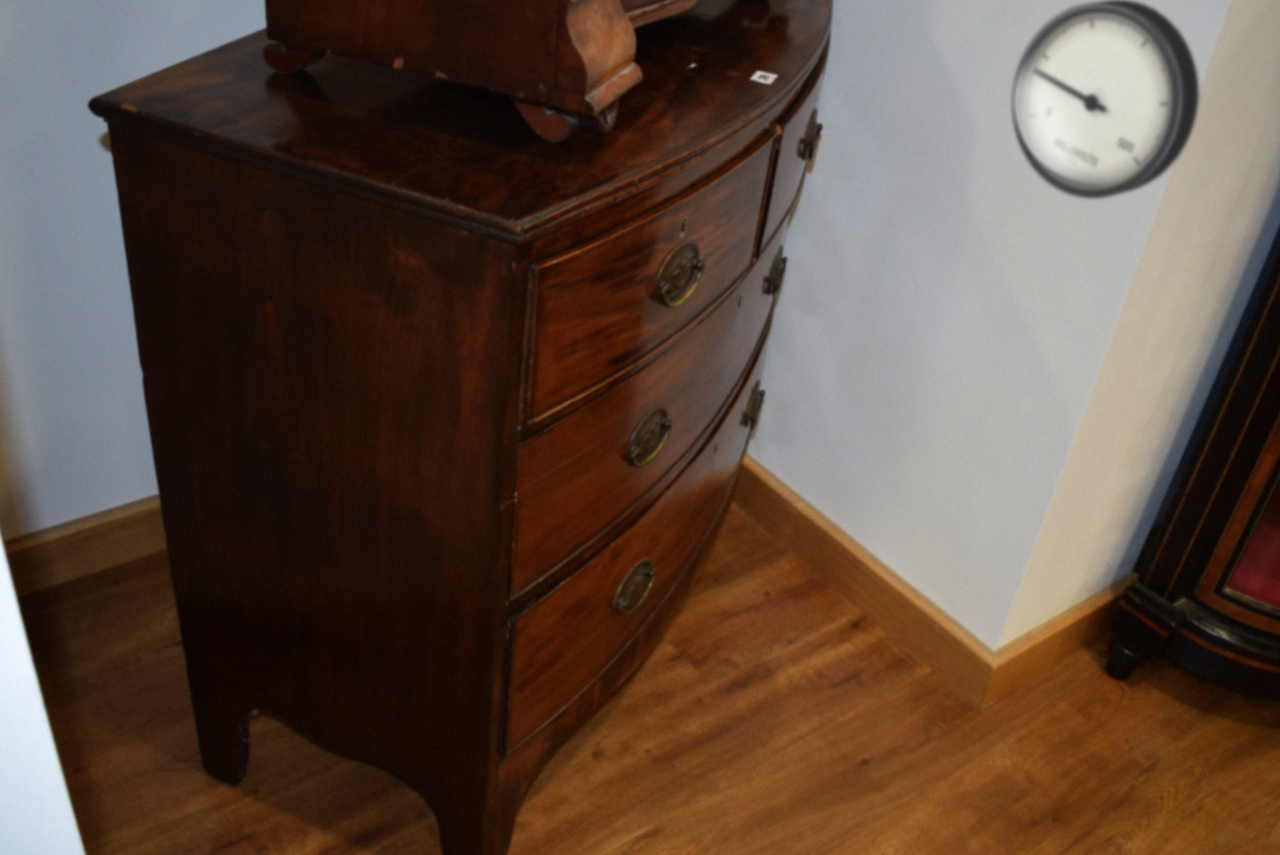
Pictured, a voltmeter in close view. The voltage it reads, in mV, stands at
75 mV
